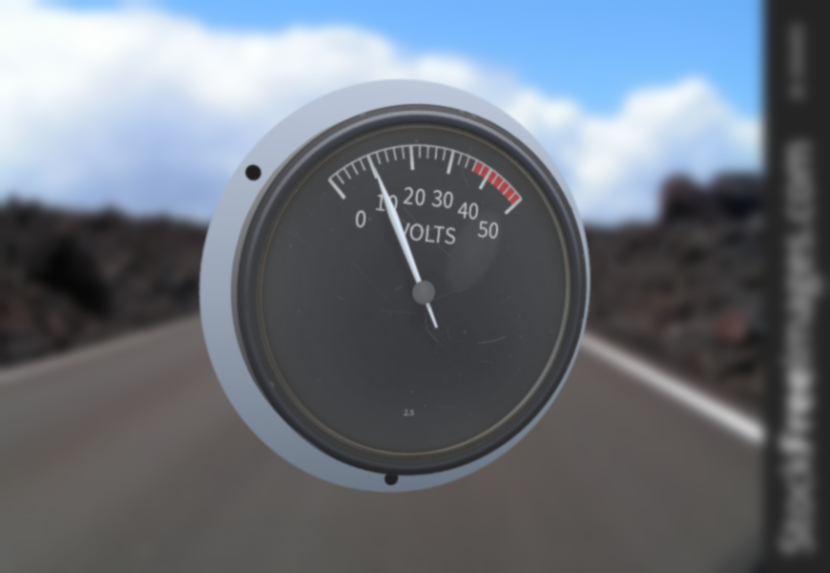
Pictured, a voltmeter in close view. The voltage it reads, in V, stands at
10 V
